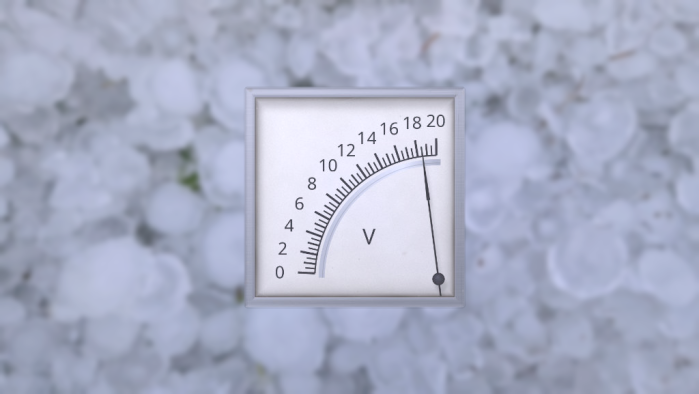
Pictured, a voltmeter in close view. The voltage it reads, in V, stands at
18.5 V
